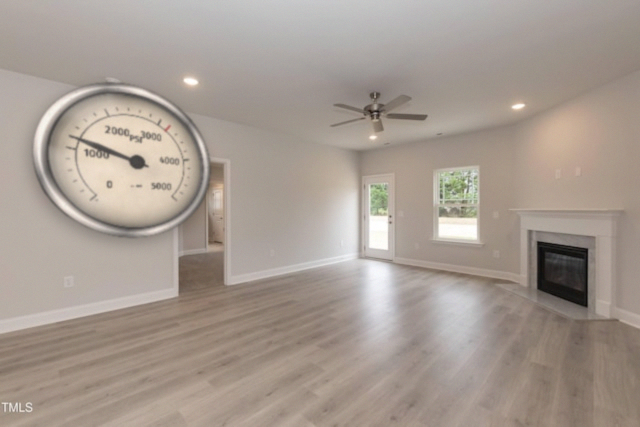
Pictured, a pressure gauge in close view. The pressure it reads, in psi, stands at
1200 psi
